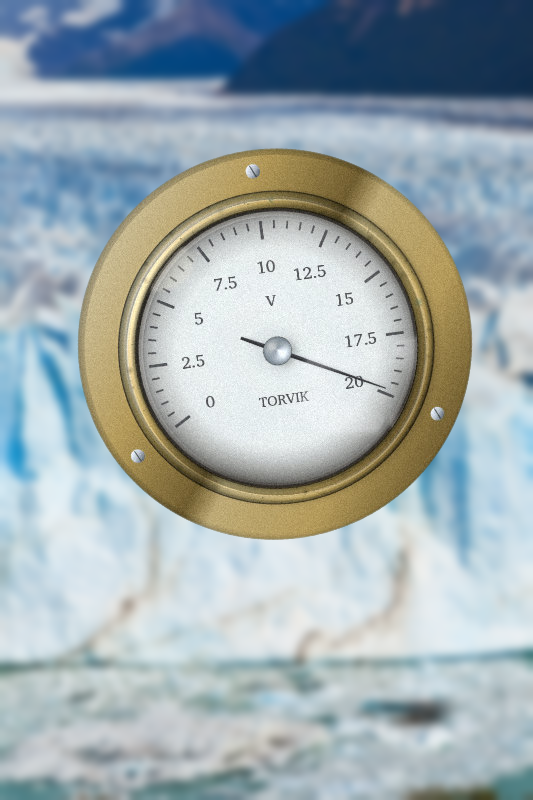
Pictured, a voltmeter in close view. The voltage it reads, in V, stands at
19.75 V
